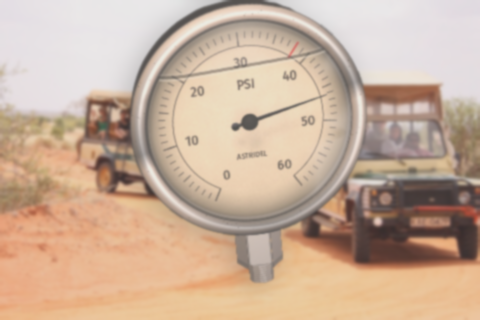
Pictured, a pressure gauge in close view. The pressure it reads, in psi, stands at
46 psi
